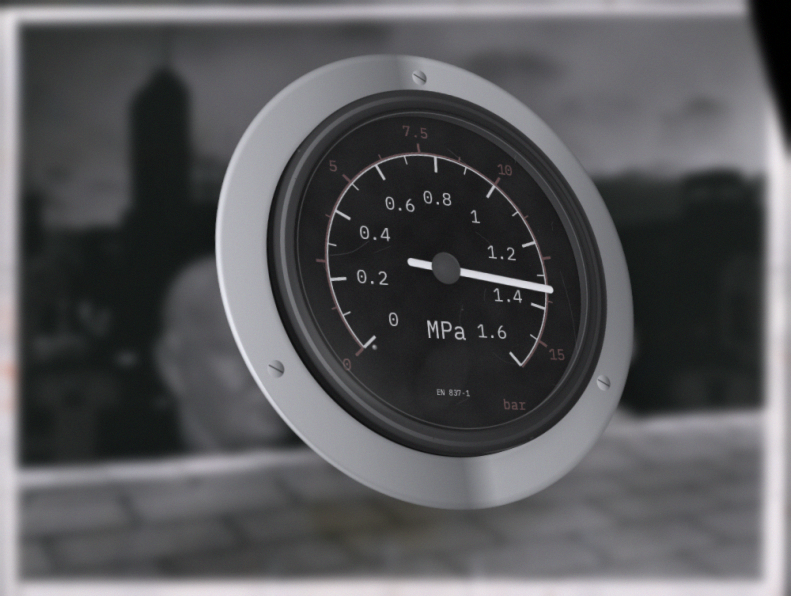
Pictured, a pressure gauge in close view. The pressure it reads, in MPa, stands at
1.35 MPa
